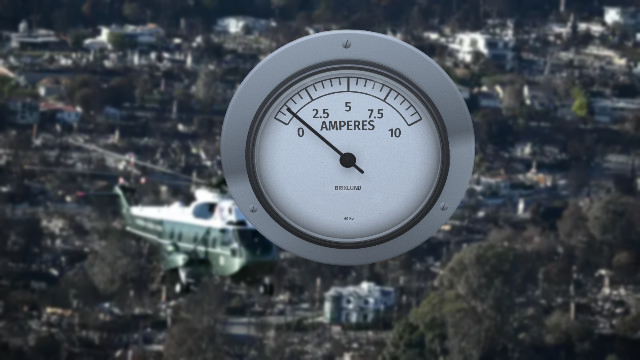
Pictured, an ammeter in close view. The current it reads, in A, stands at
1 A
